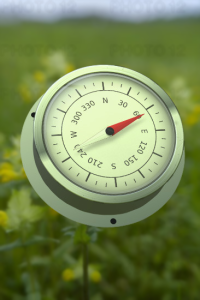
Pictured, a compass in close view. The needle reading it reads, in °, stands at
65 °
